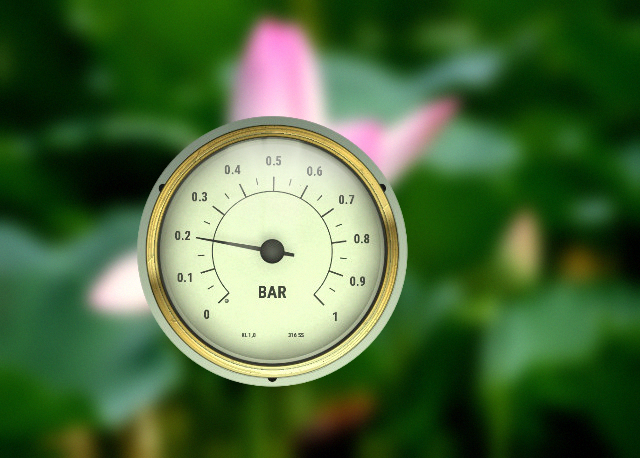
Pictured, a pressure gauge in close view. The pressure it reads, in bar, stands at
0.2 bar
